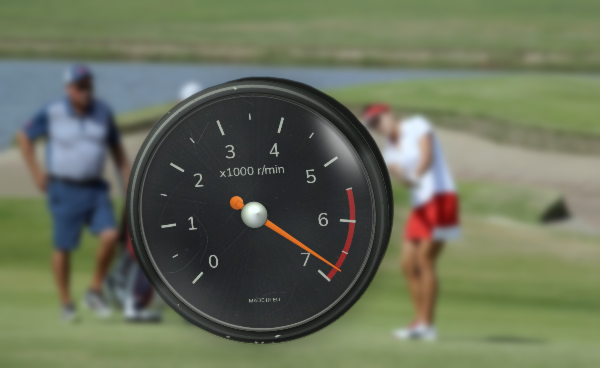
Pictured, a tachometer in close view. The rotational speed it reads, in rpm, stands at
6750 rpm
